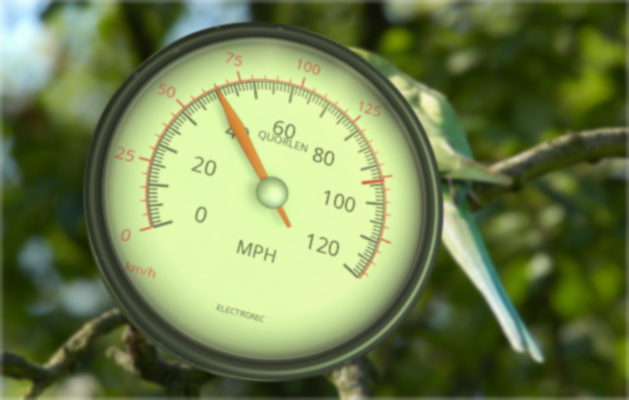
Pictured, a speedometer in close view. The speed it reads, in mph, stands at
40 mph
